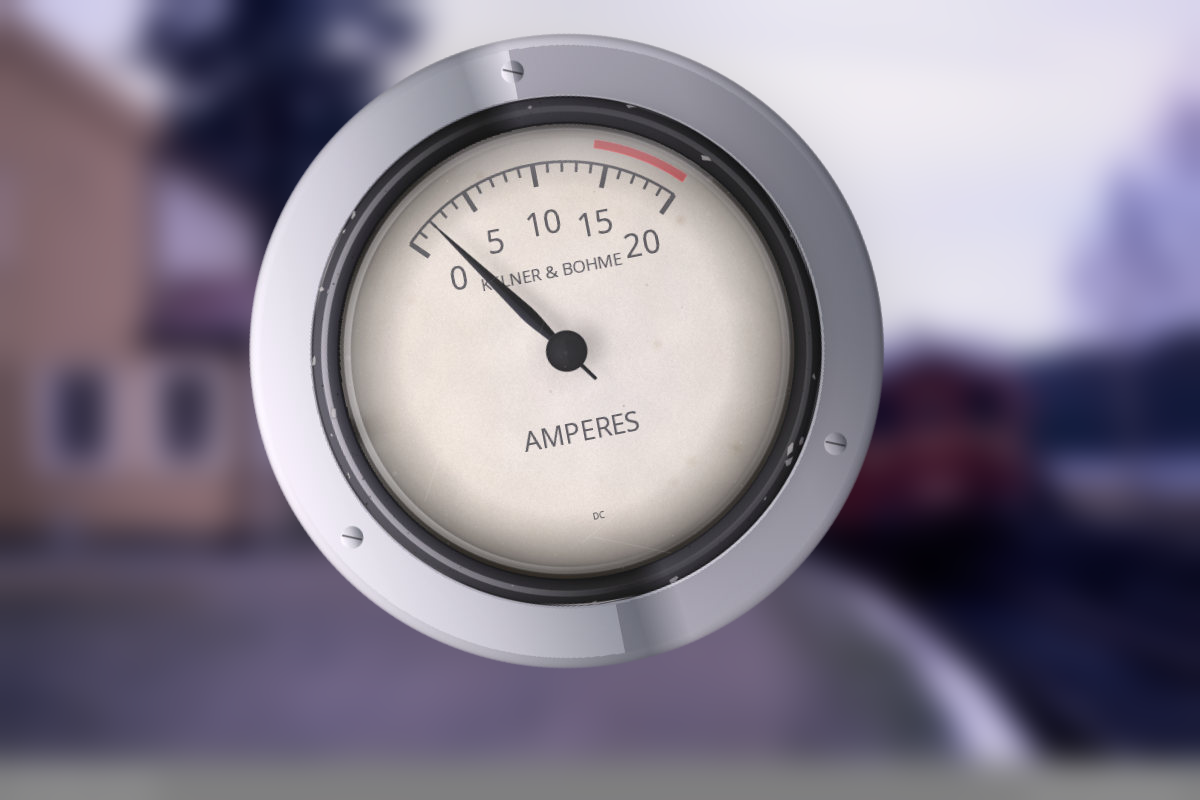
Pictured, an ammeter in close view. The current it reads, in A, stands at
2 A
